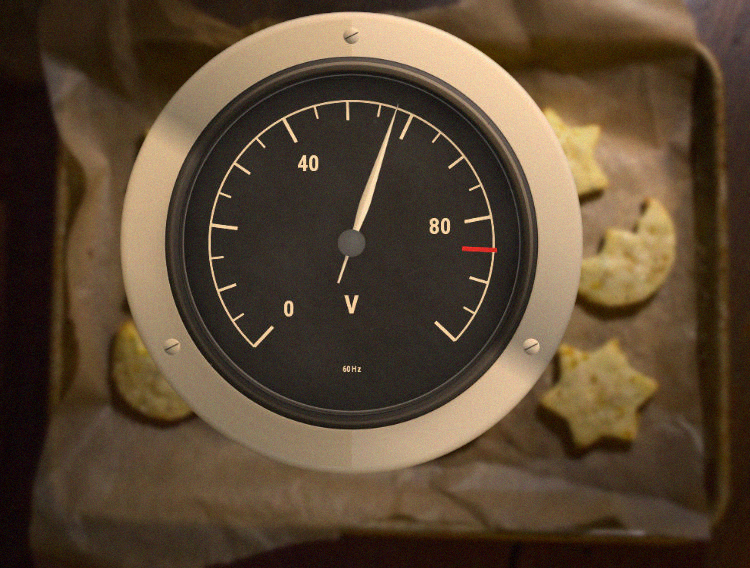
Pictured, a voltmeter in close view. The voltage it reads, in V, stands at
57.5 V
